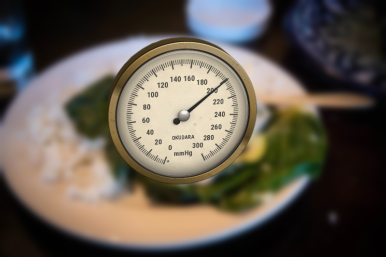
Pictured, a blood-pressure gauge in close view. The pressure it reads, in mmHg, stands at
200 mmHg
